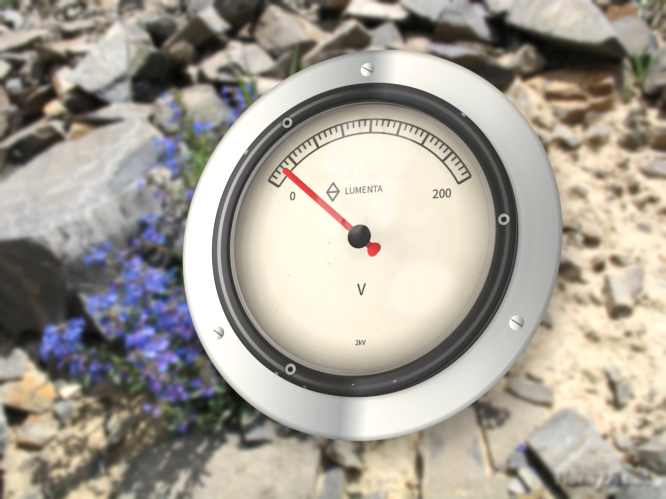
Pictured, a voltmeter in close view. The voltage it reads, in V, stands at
15 V
